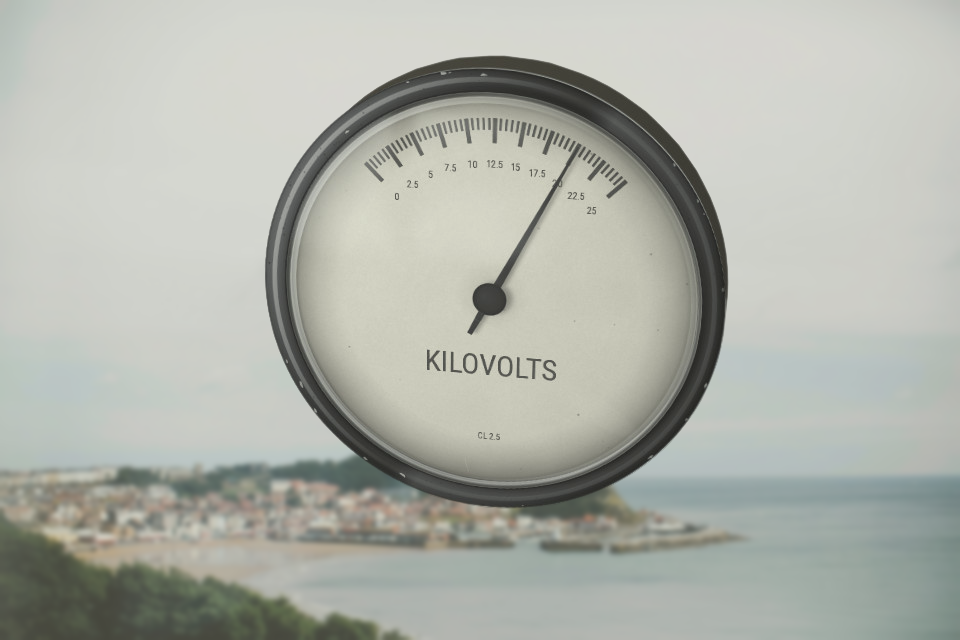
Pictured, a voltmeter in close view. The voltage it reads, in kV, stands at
20 kV
